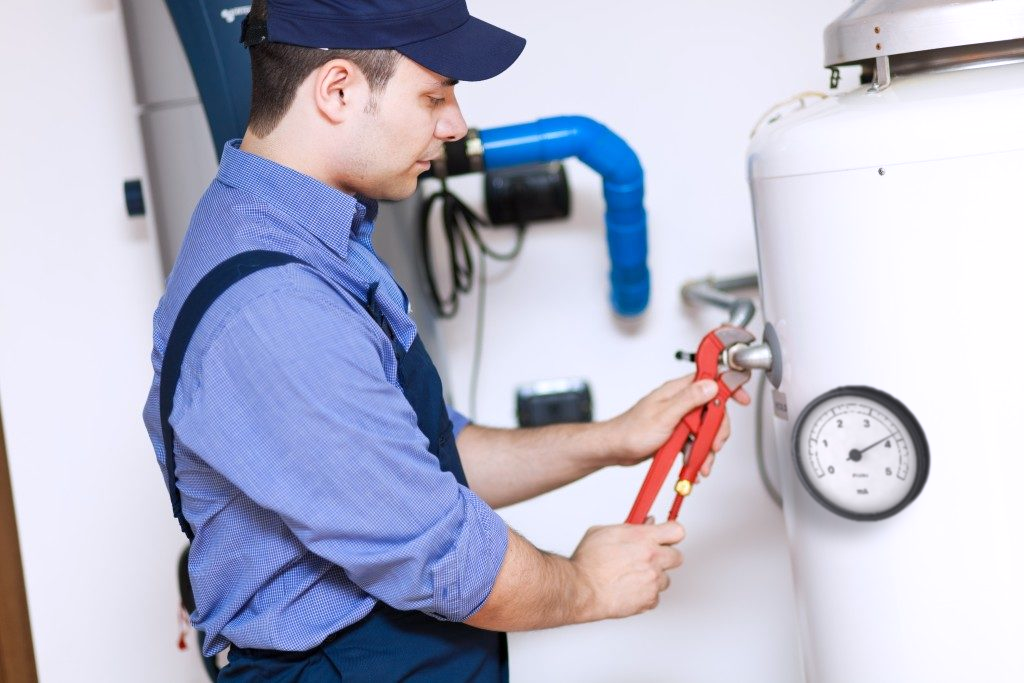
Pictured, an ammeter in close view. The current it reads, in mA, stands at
3.8 mA
